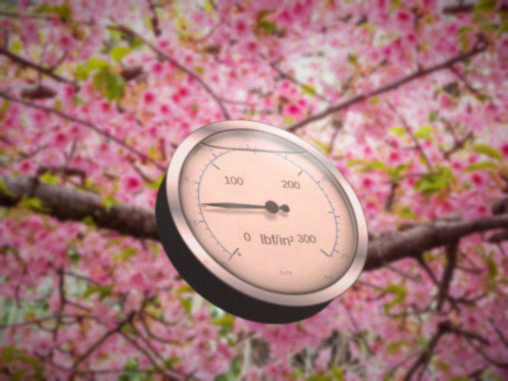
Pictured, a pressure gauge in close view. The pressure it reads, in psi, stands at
50 psi
